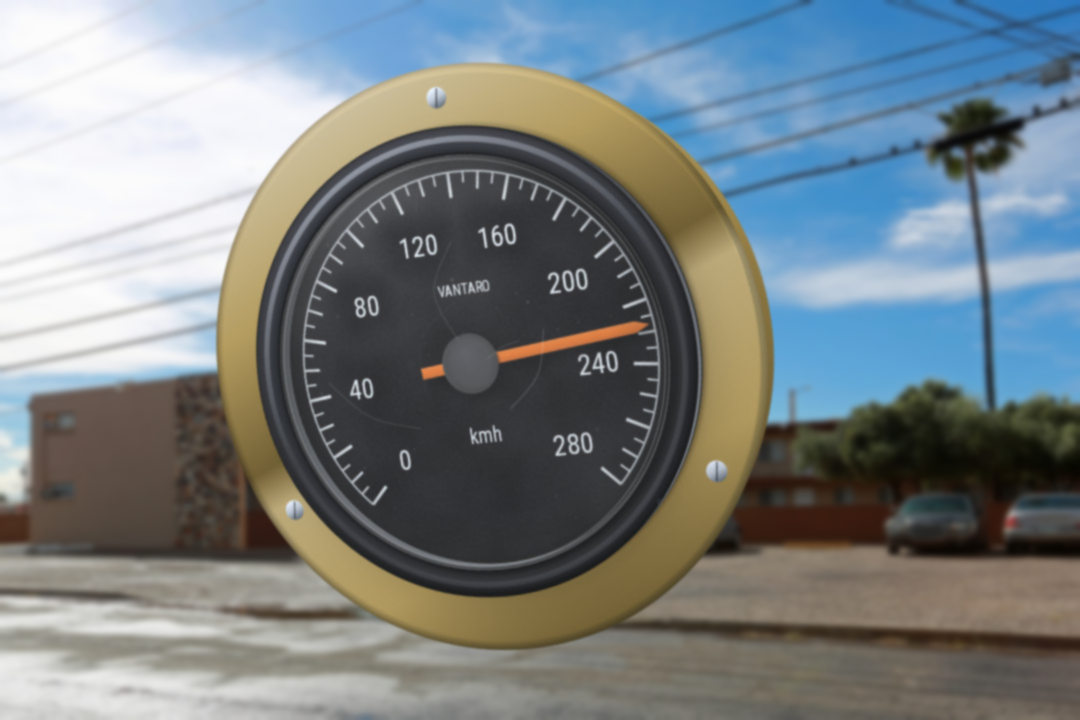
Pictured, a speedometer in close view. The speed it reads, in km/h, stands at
227.5 km/h
